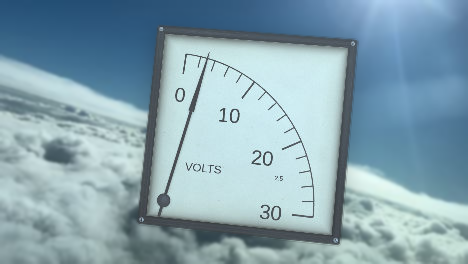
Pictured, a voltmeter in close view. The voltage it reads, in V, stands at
3 V
